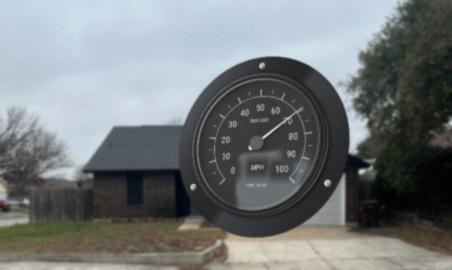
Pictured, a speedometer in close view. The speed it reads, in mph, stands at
70 mph
